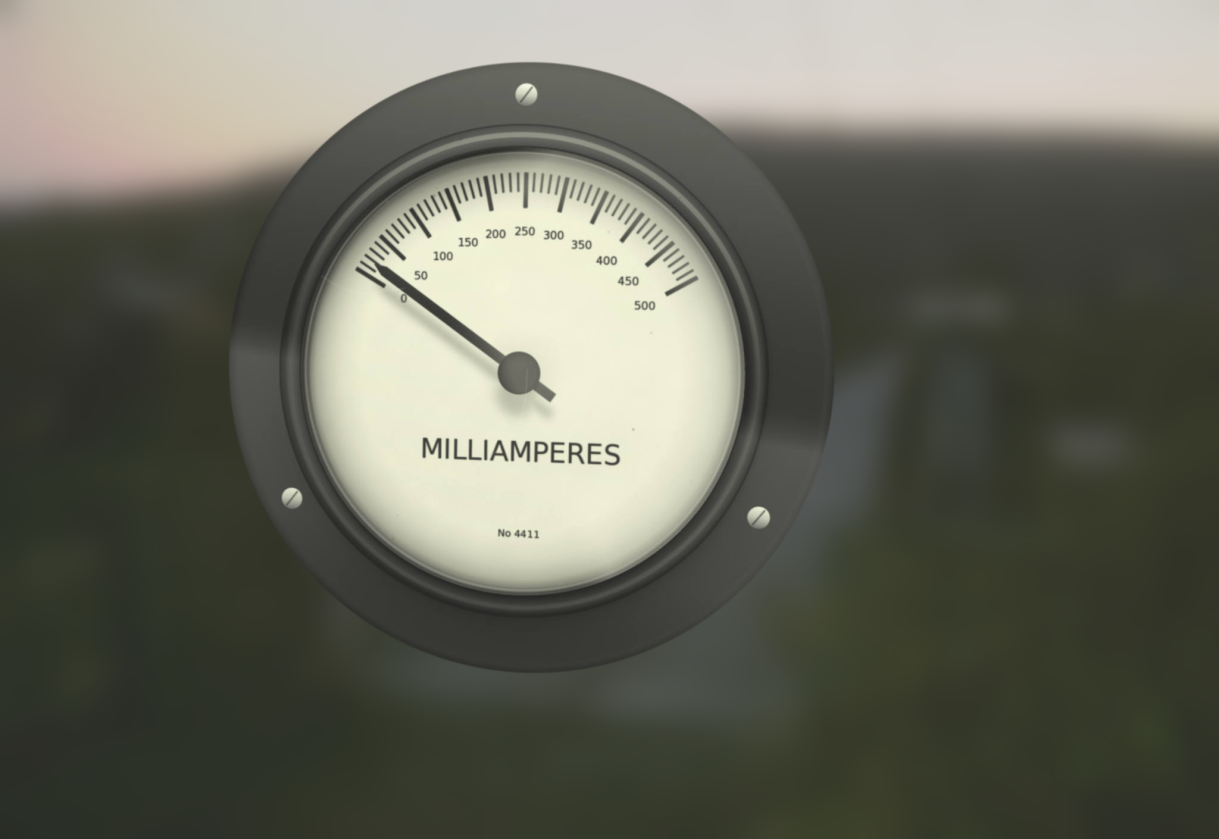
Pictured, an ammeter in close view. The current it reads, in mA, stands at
20 mA
